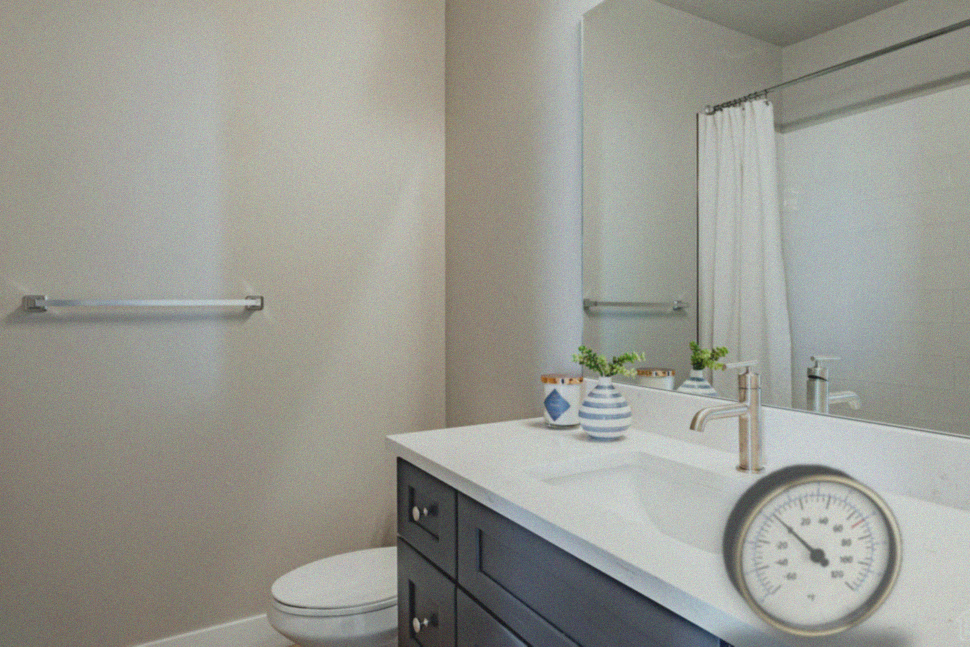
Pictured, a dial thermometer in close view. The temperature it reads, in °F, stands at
0 °F
